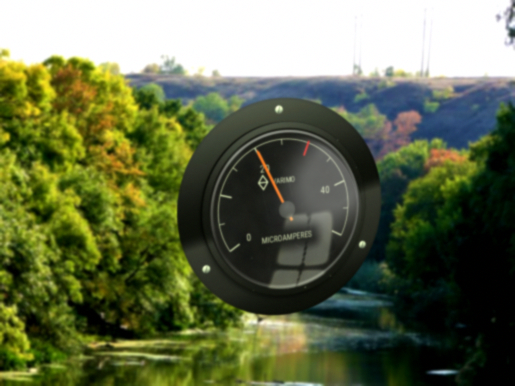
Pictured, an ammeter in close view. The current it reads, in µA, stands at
20 µA
